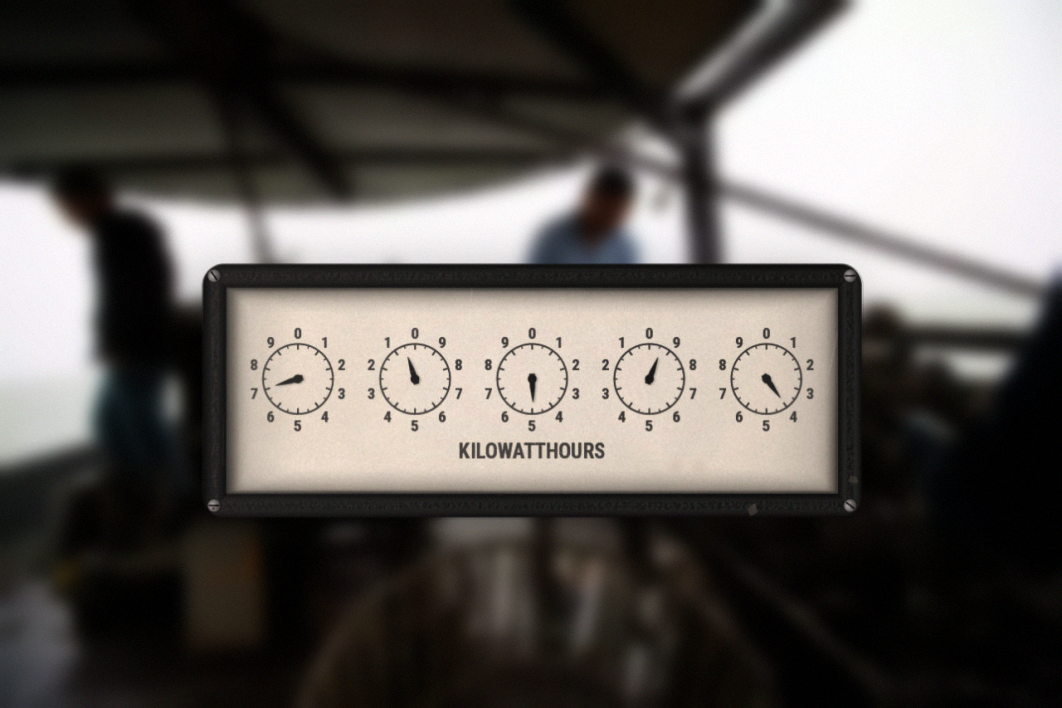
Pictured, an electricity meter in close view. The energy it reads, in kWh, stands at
70494 kWh
